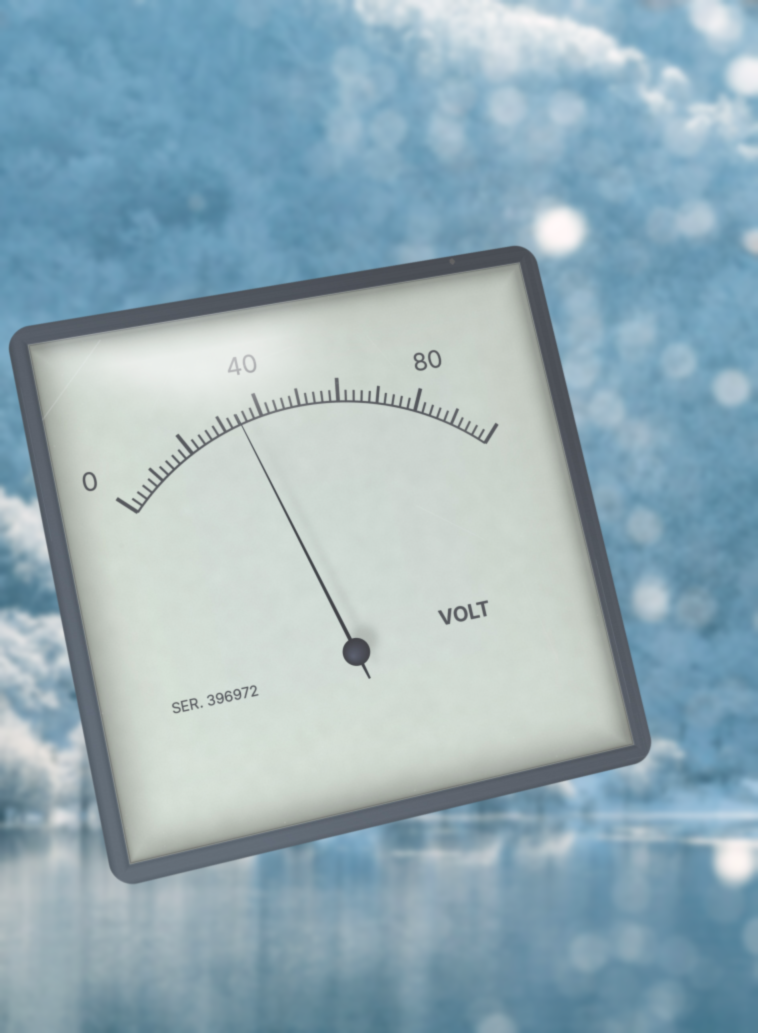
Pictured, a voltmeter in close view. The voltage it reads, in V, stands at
34 V
